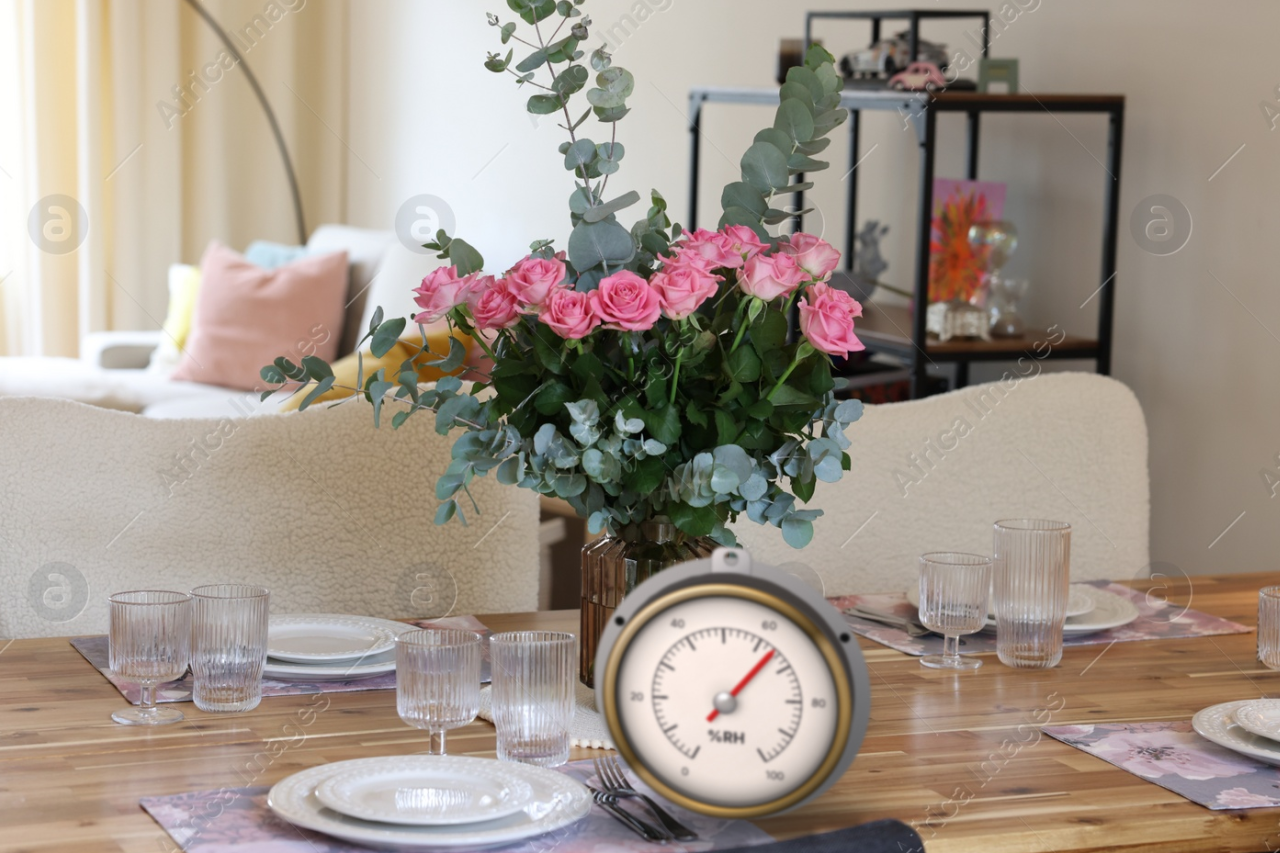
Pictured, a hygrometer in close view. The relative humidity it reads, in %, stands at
64 %
